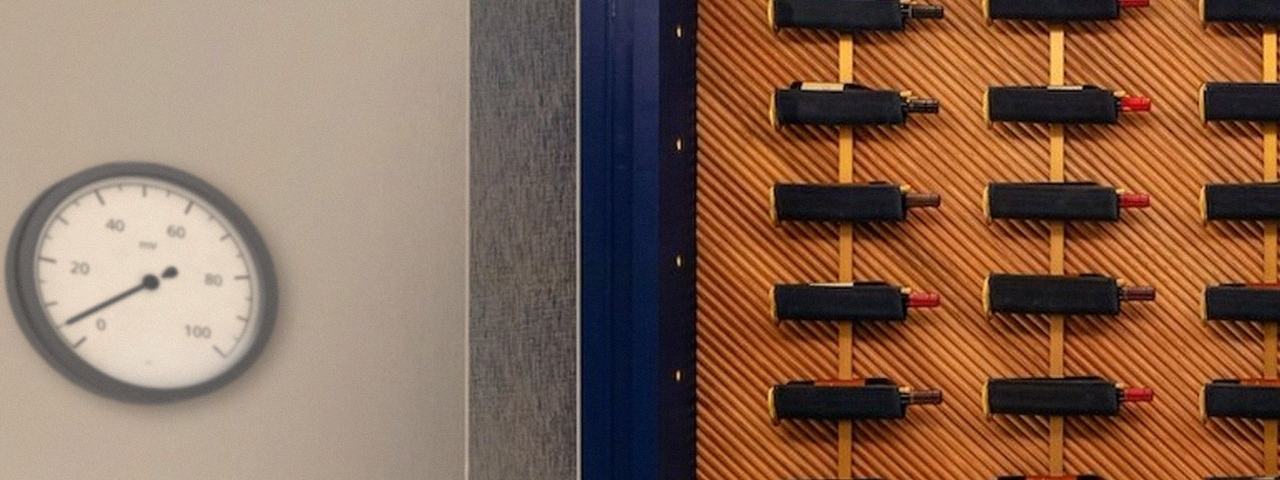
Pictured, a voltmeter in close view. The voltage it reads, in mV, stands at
5 mV
